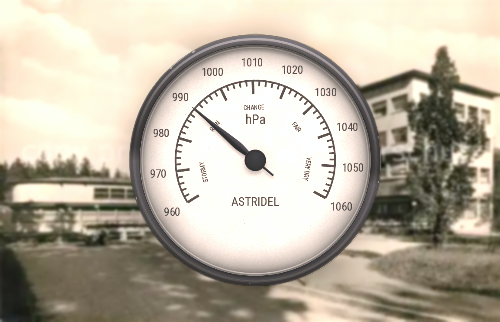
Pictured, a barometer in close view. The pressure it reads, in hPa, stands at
990 hPa
